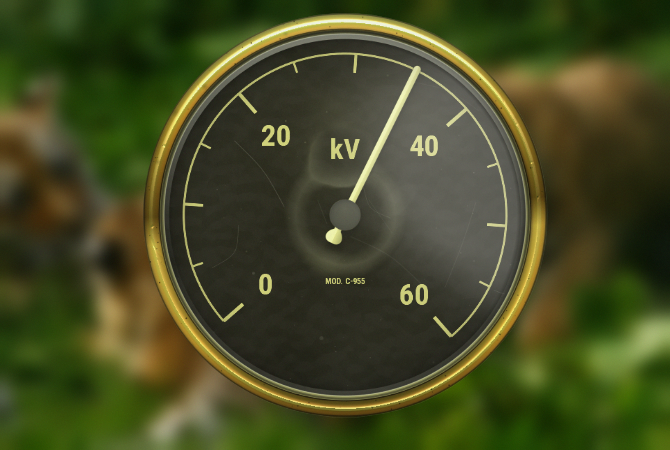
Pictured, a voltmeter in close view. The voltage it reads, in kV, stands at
35 kV
